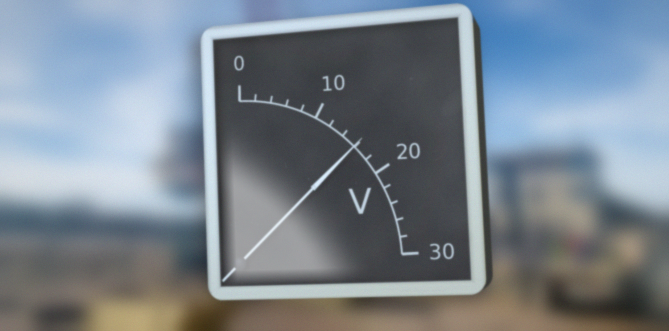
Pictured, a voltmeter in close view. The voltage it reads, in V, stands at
16 V
